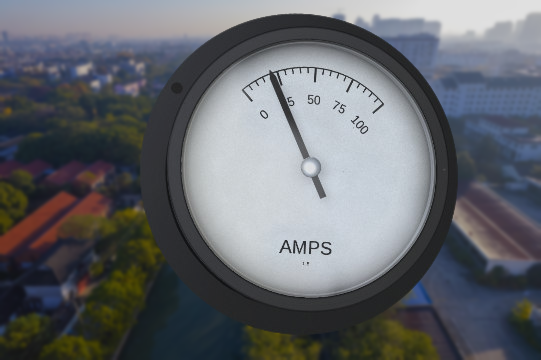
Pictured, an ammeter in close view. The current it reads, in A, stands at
20 A
